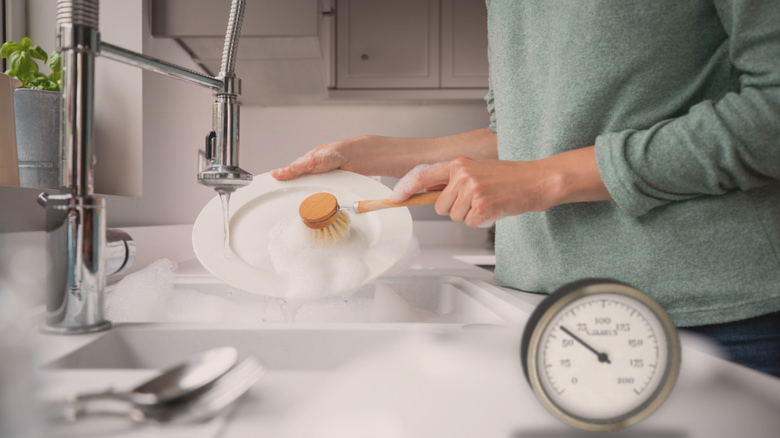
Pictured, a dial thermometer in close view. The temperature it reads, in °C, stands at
60 °C
